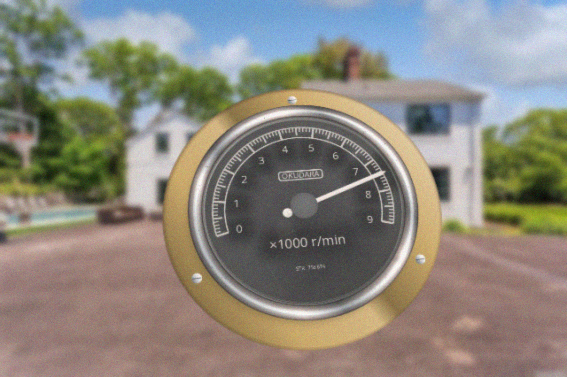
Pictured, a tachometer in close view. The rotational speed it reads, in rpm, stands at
7500 rpm
